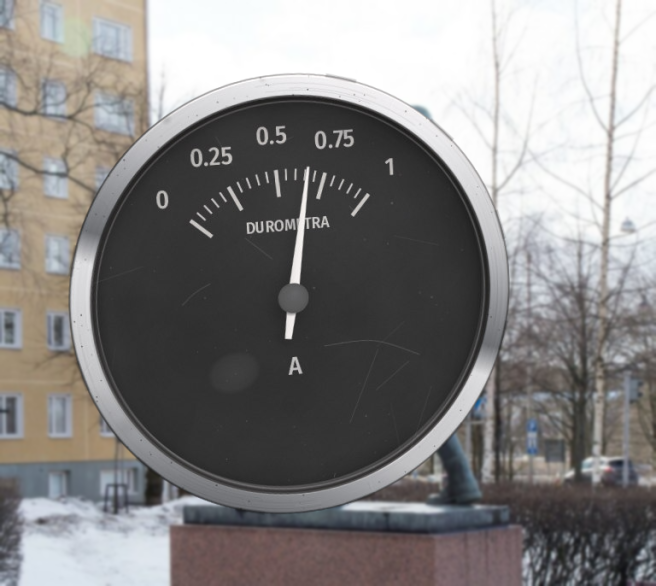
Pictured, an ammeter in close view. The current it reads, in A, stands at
0.65 A
